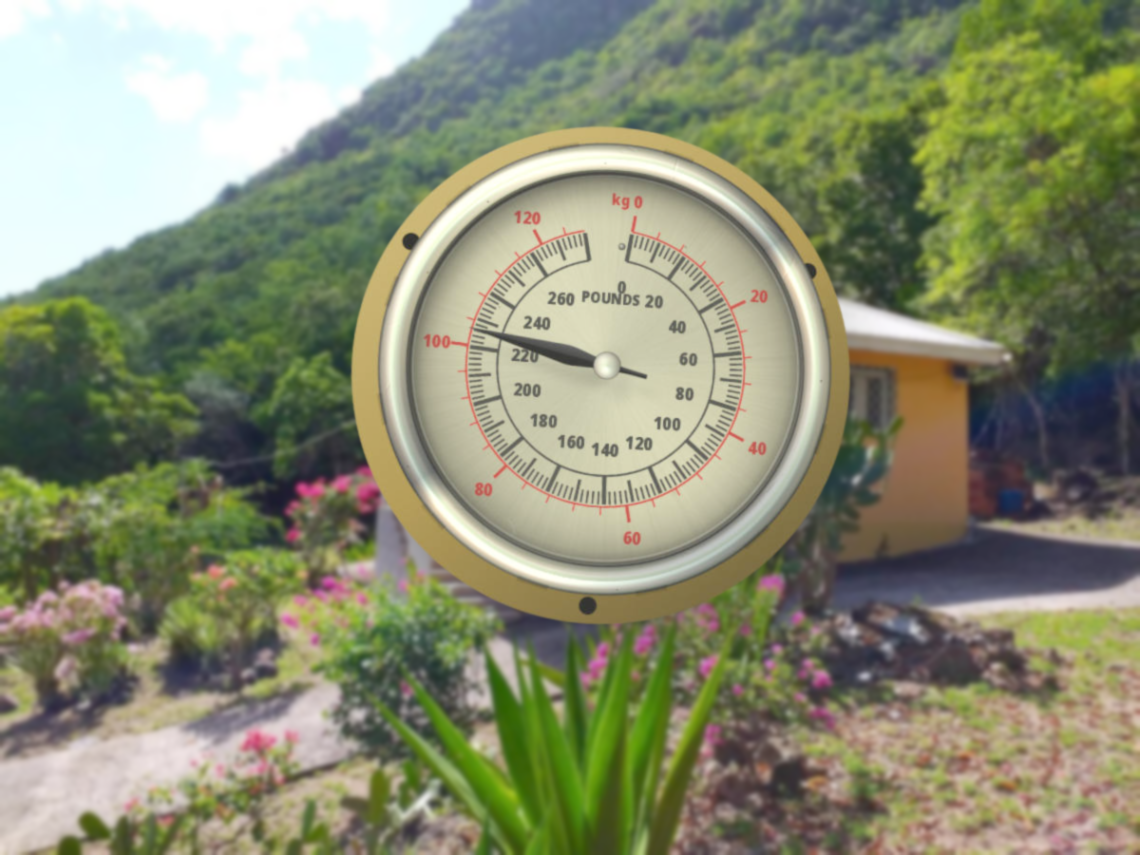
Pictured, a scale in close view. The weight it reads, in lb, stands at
226 lb
